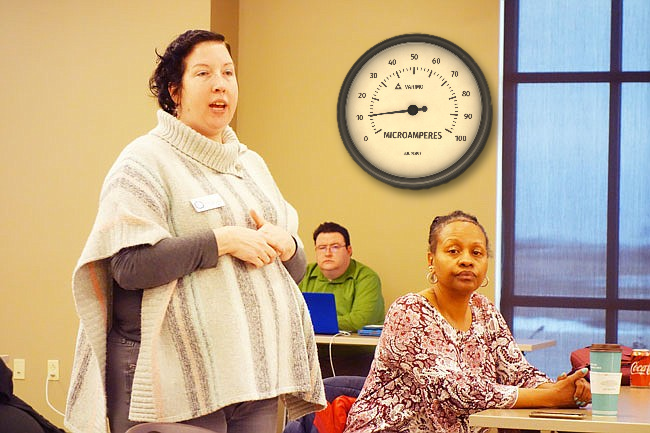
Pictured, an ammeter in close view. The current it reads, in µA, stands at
10 µA
